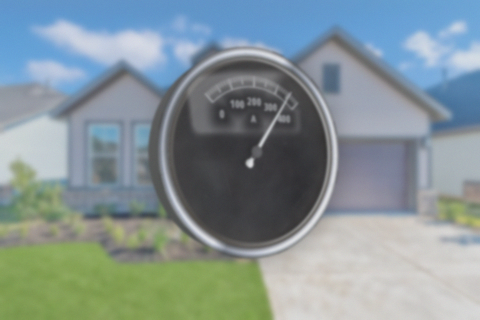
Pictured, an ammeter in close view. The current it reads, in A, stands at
350 A
